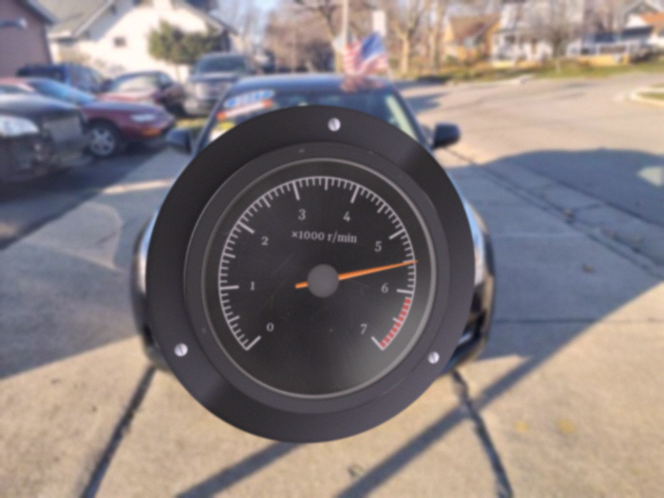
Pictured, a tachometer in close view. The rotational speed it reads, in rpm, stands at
5500 rpm
